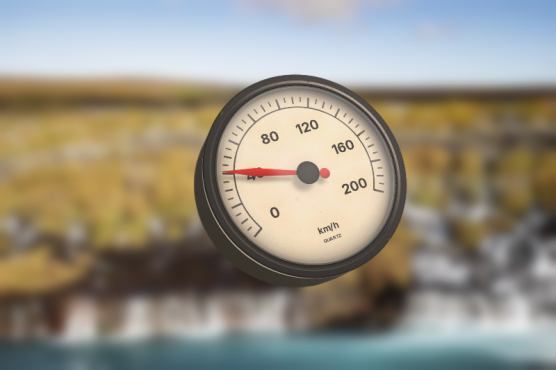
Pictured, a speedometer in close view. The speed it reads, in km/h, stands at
40 km/h
